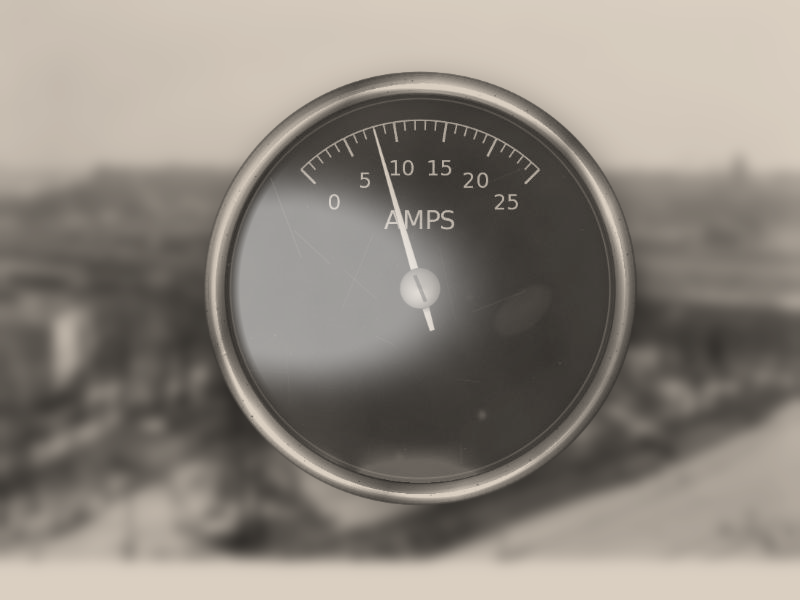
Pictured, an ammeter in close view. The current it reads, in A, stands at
8 A
